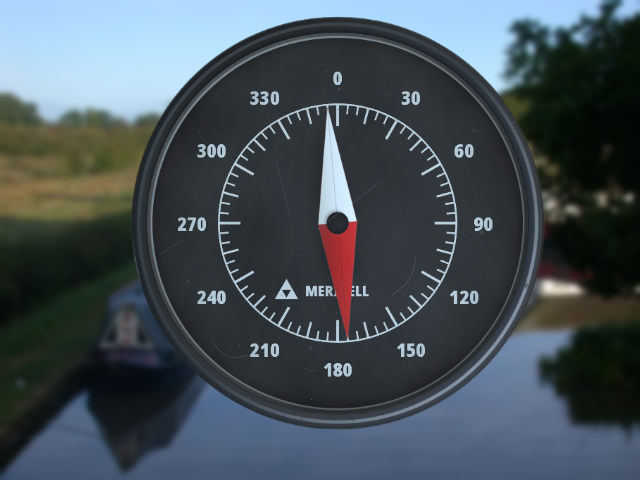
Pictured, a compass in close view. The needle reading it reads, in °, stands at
175 °
